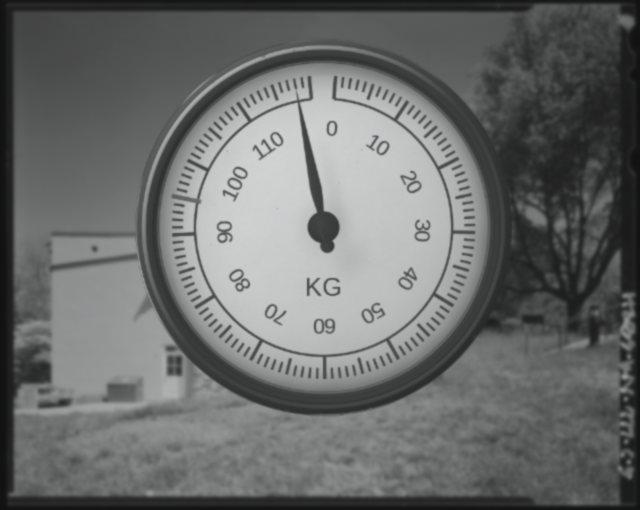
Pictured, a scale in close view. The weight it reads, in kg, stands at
118 kg
